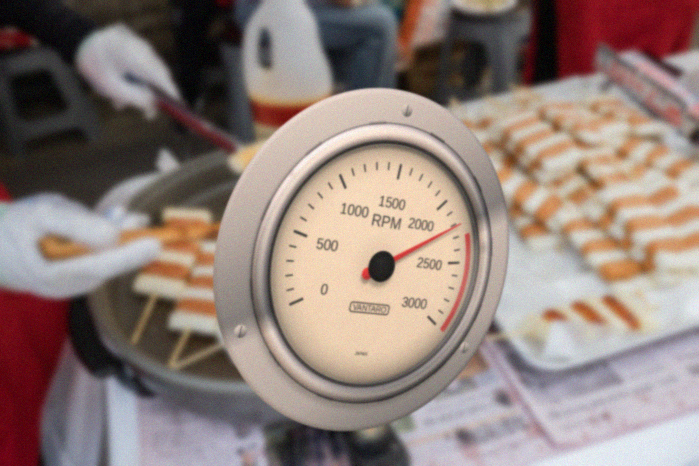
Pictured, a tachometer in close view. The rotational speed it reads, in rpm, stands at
2200 rpm
